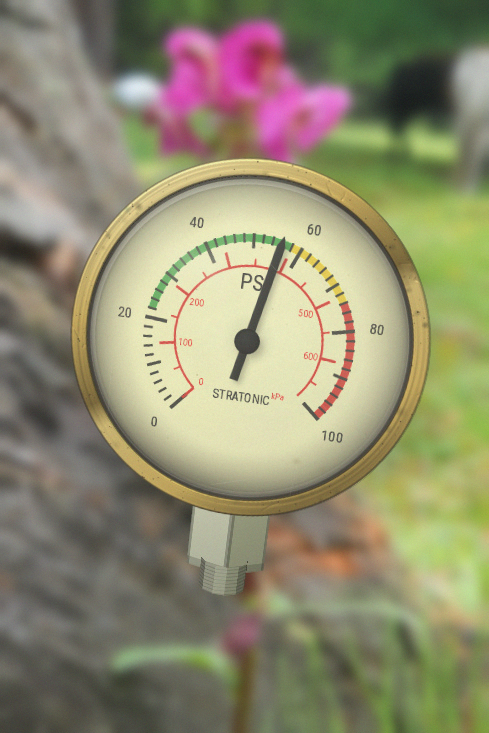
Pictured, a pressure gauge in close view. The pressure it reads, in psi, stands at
56 psi
